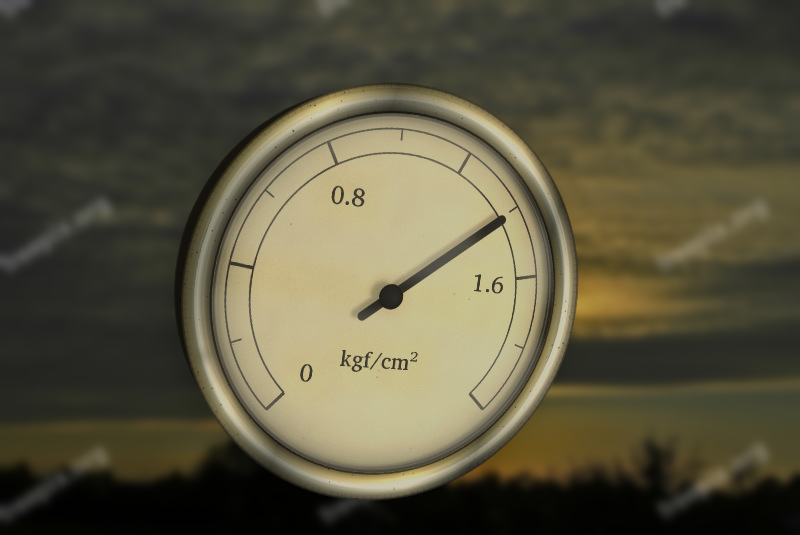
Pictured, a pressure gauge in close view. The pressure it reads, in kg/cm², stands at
1.4 kg/cm²
